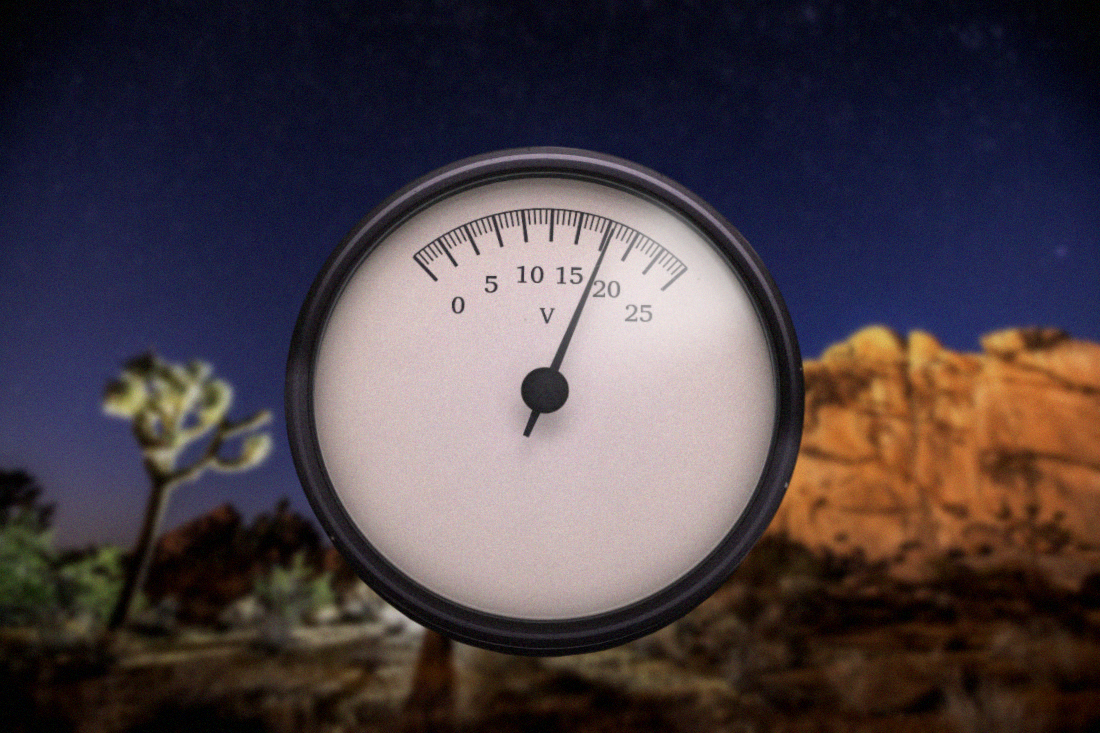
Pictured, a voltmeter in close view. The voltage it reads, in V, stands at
18 V
